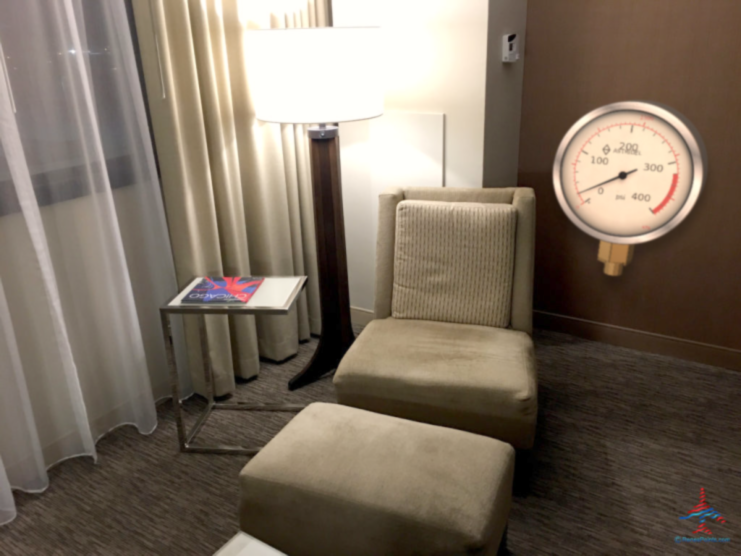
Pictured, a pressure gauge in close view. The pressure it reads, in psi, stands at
20 psi
